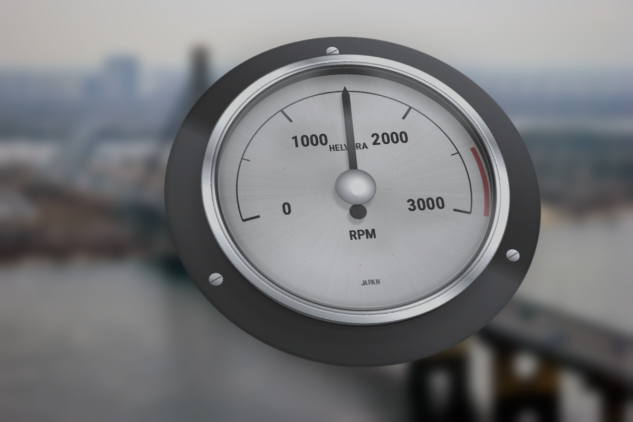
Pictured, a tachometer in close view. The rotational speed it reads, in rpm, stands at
1500 rpm
